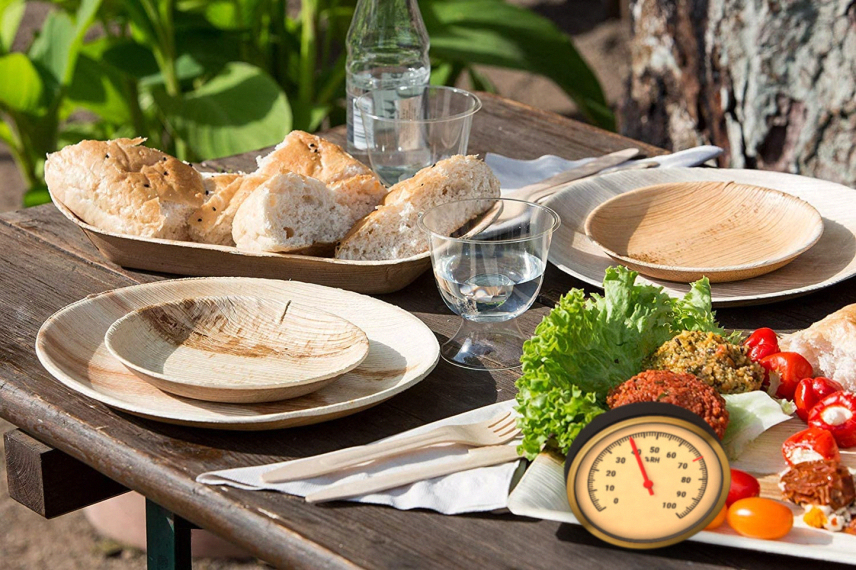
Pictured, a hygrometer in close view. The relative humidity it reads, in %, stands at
40 %
